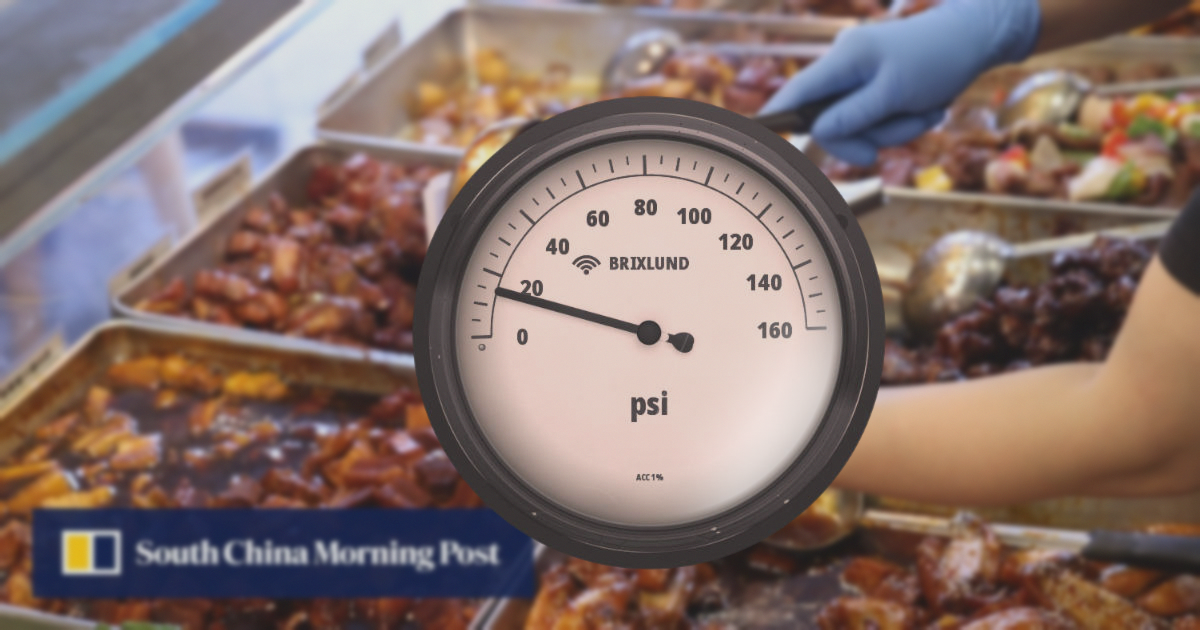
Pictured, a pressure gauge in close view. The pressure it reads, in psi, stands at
15 psi
